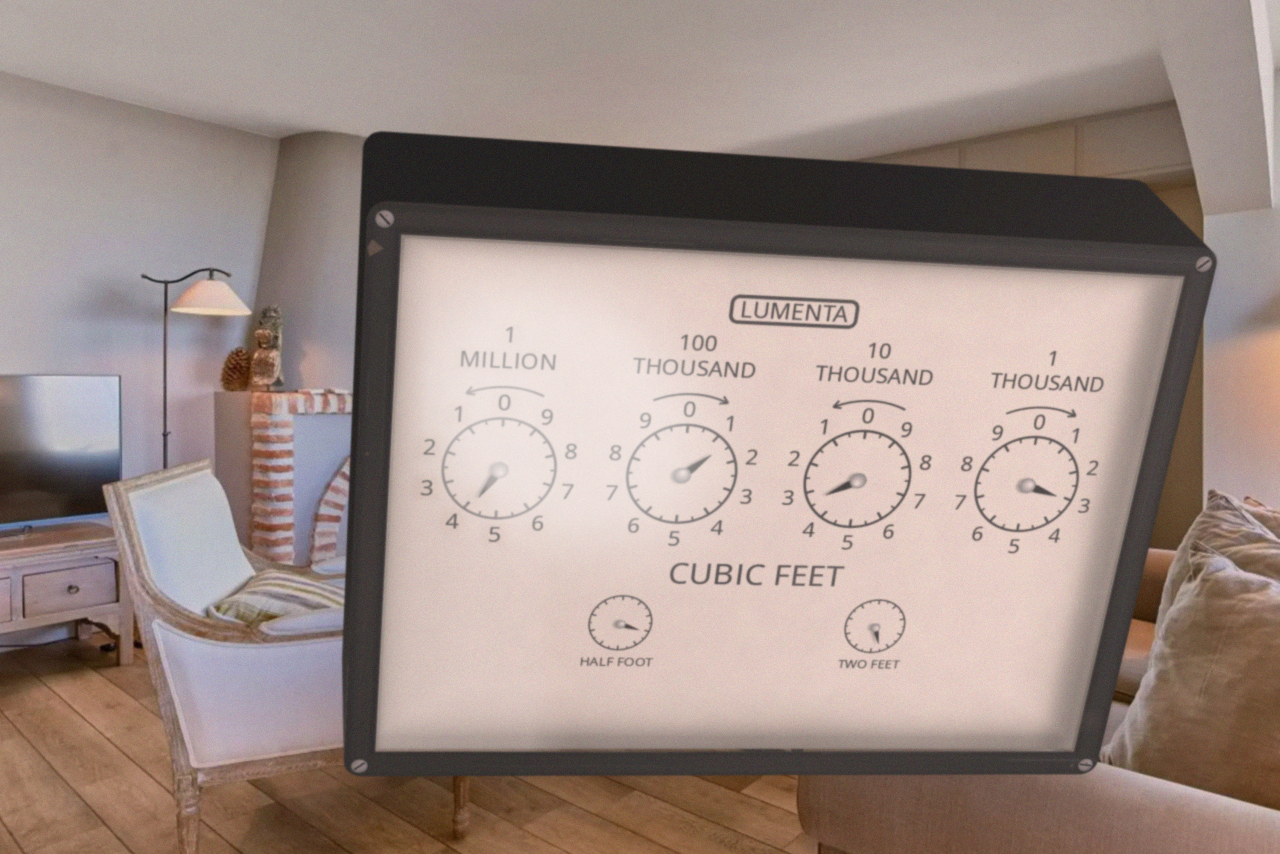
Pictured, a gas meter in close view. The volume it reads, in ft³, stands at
413300 ft³
